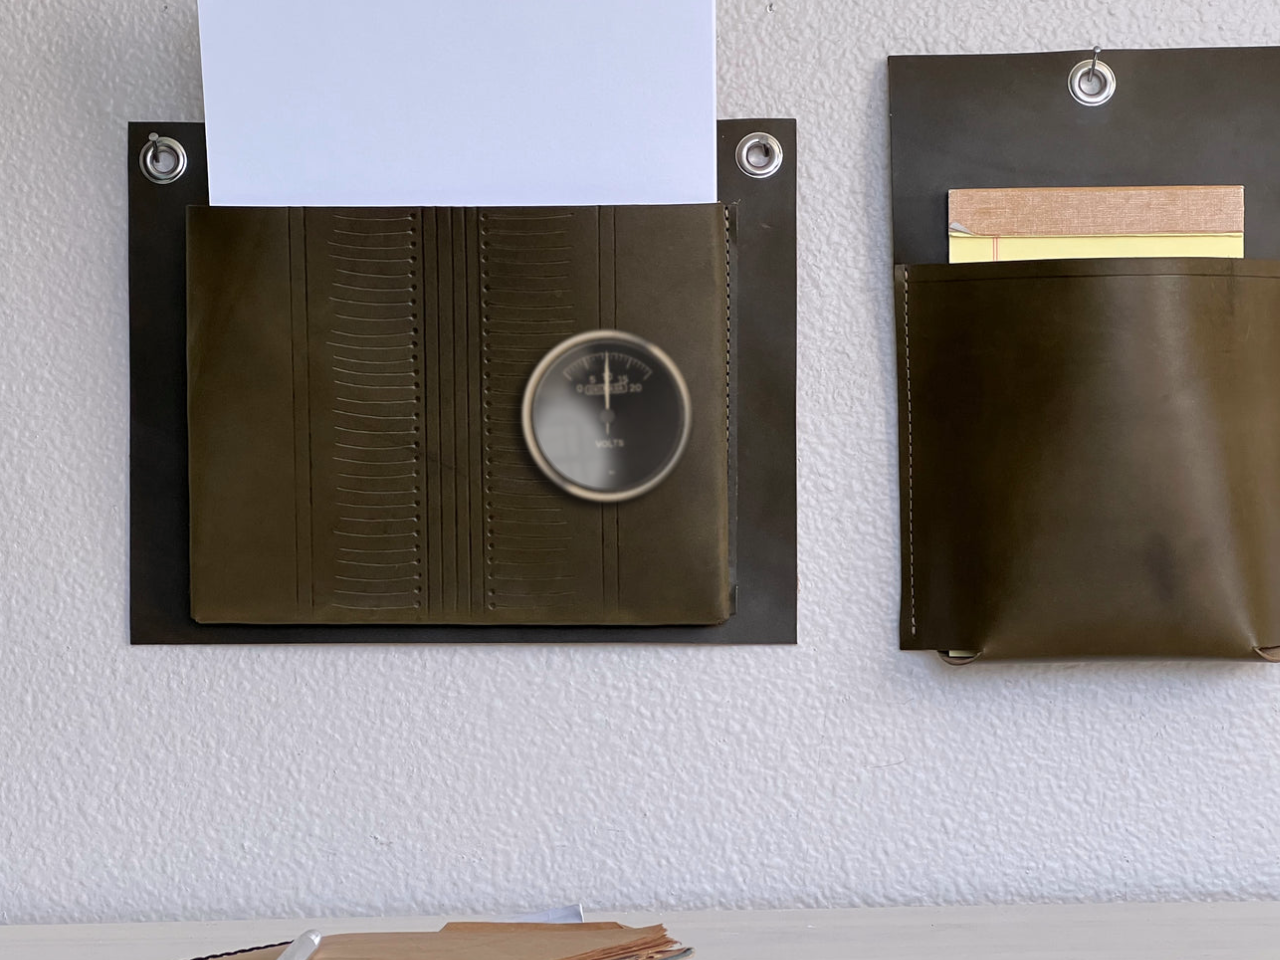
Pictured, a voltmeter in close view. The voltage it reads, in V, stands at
10 V
